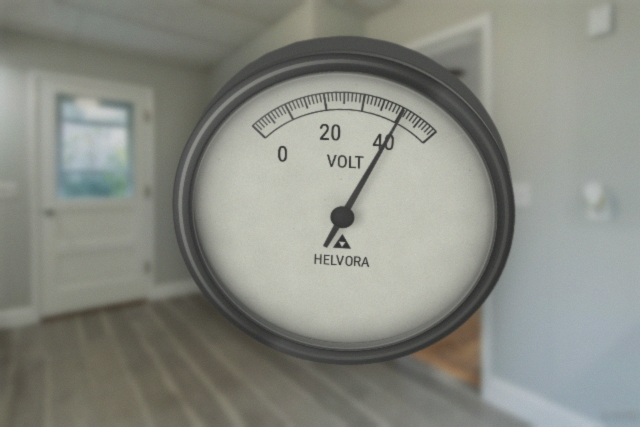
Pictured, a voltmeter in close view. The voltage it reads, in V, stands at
40 V
